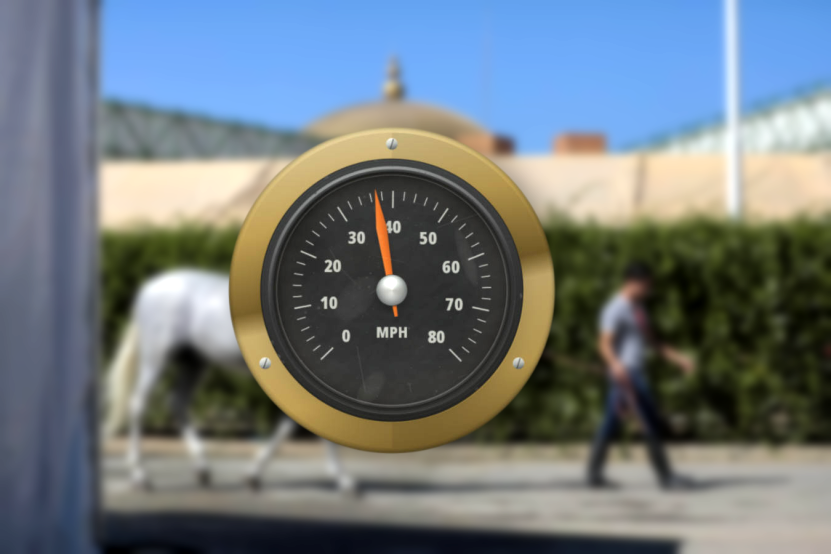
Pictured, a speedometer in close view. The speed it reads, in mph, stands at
37 mph
